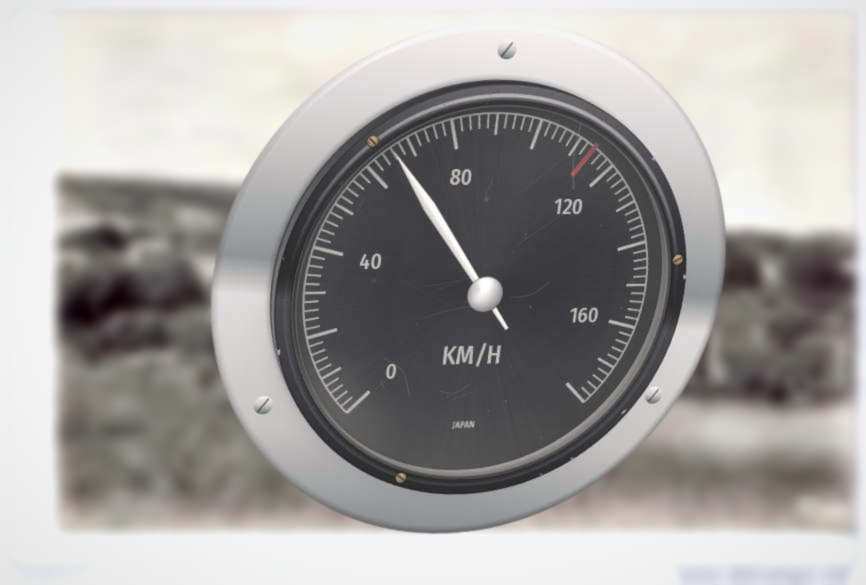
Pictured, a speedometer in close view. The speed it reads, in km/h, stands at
66 km/h
